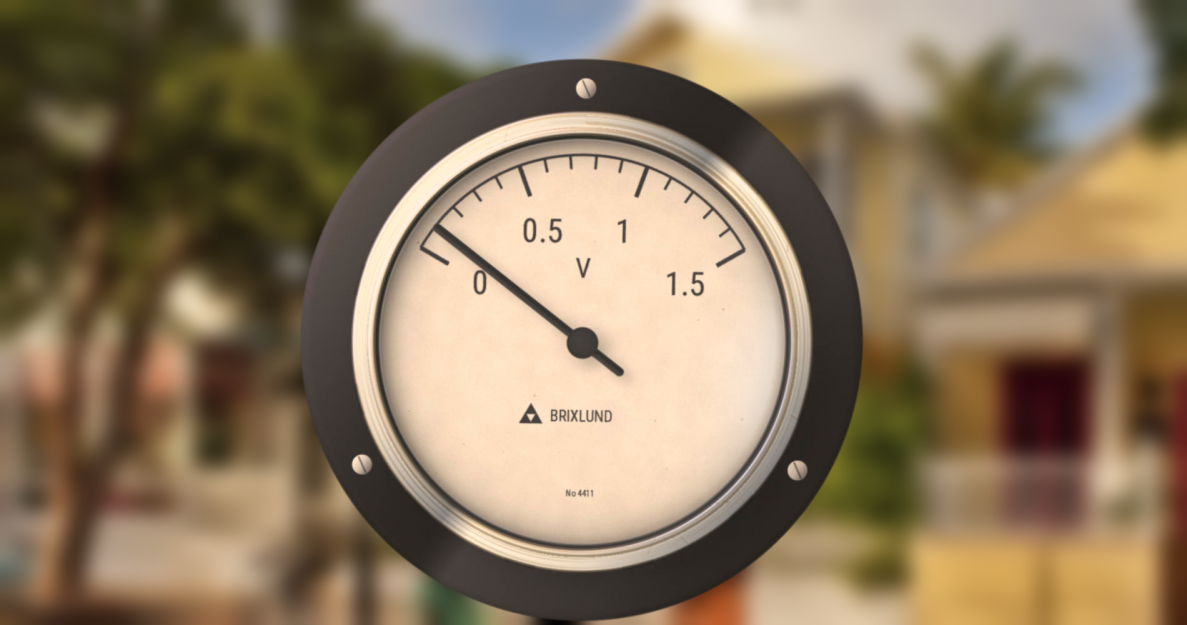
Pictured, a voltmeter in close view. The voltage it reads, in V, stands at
0.1 V
